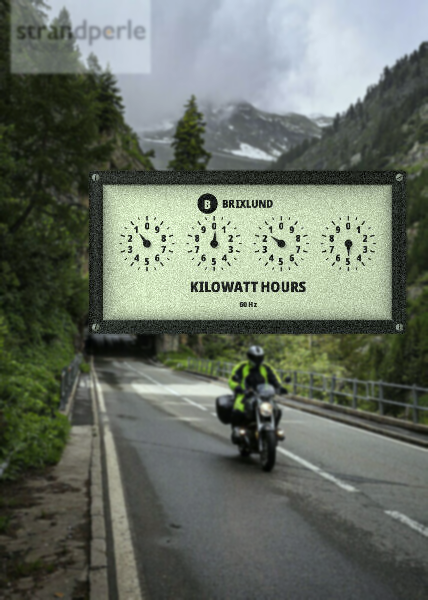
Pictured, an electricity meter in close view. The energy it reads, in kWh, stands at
1015 kWh
